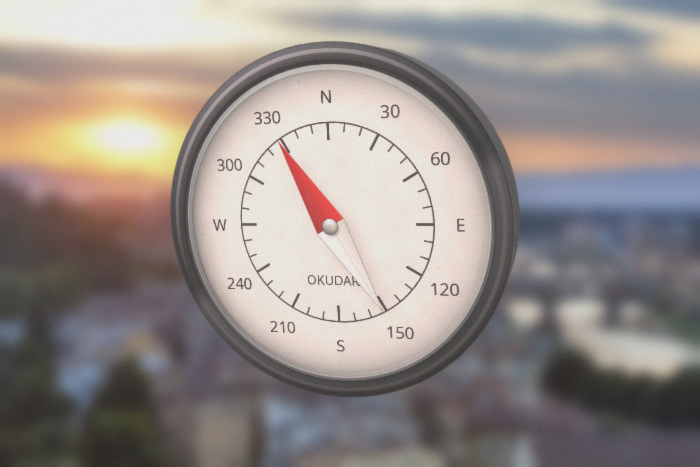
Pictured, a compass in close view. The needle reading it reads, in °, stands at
330 °
